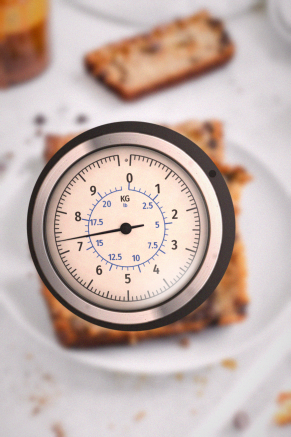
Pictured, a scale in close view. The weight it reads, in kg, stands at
7.3 kg
